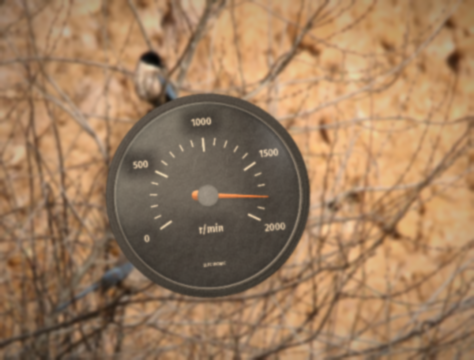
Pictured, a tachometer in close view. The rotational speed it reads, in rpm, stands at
1800 rpm
